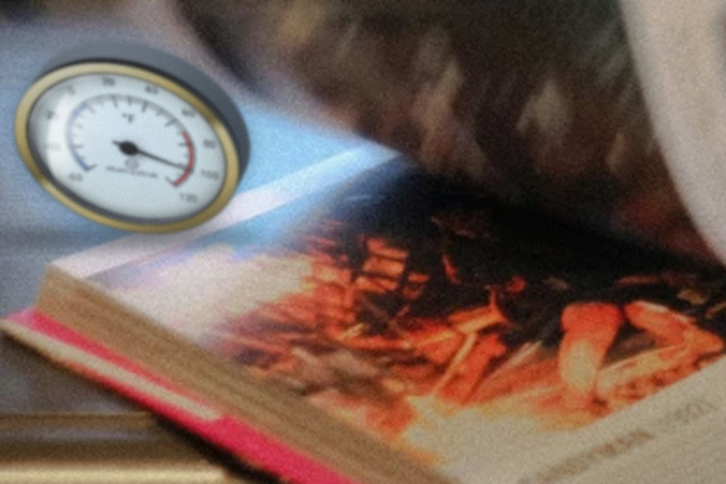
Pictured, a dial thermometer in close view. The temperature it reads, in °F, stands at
100 °F
